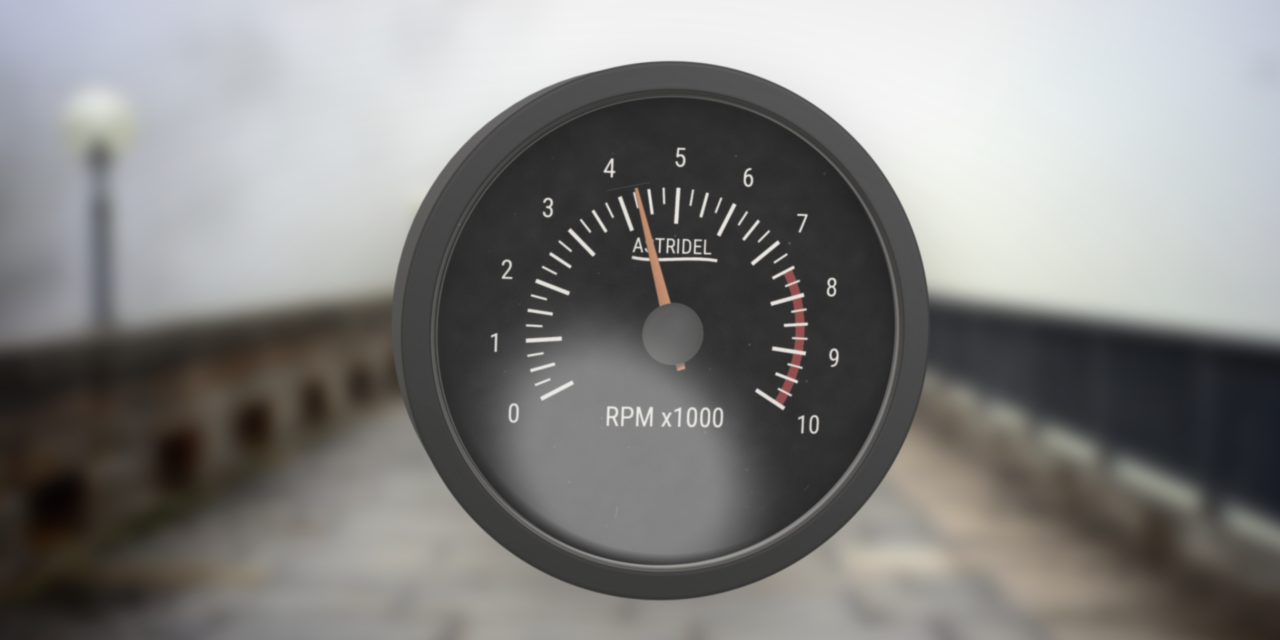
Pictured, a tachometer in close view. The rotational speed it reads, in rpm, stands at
4250 rpm
